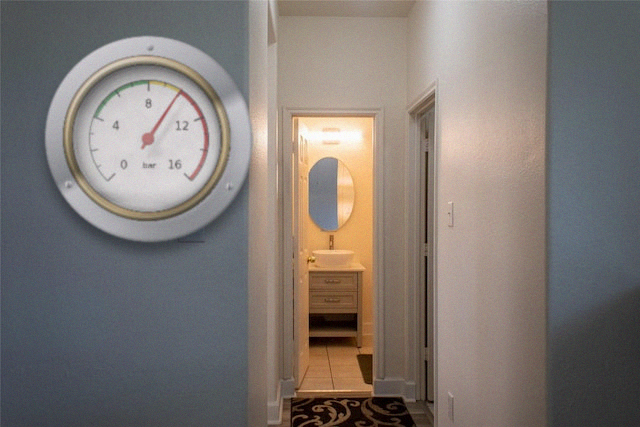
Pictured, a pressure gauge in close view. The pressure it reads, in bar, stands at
10 bar
